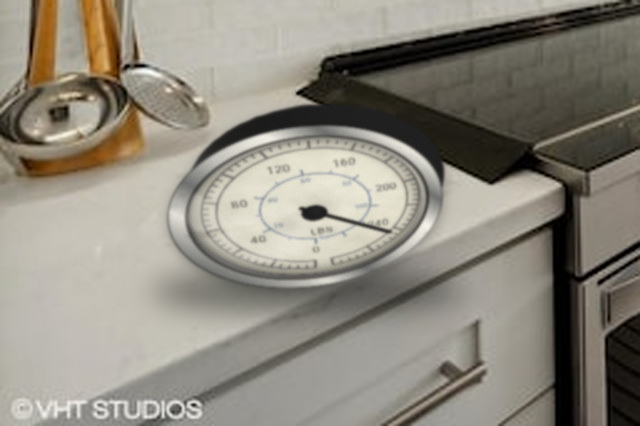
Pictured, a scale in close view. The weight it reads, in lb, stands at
240 lb
